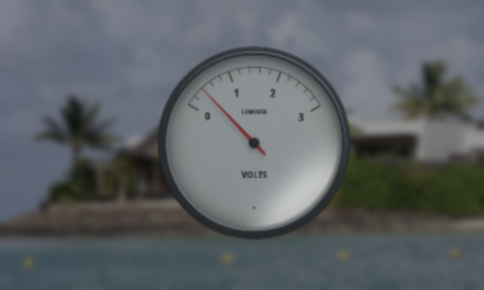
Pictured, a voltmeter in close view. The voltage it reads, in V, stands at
0.4 V
